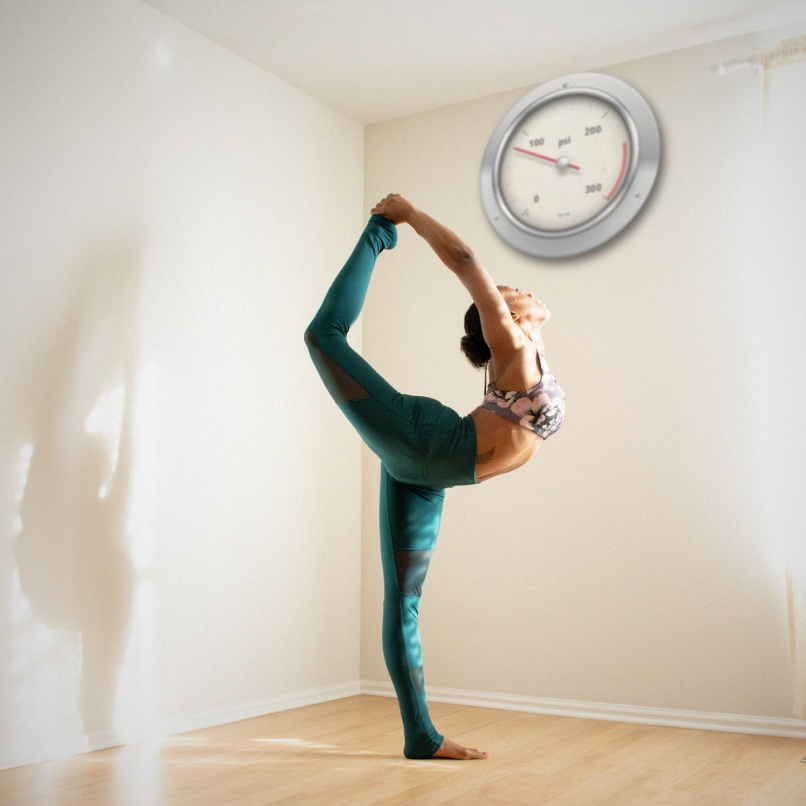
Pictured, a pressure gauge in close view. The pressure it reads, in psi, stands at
80 psi
